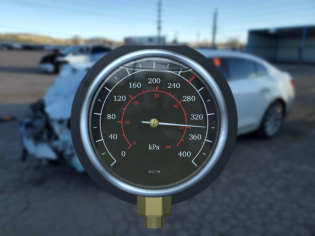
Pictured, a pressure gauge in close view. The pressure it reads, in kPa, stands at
340 kPa
